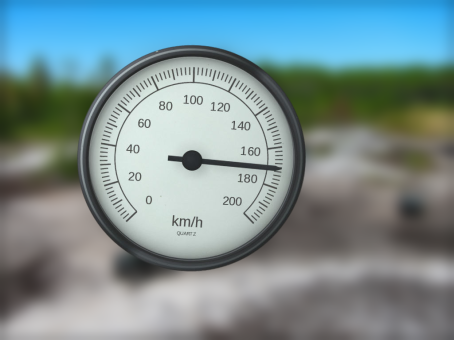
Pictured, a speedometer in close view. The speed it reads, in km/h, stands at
170 km/h
